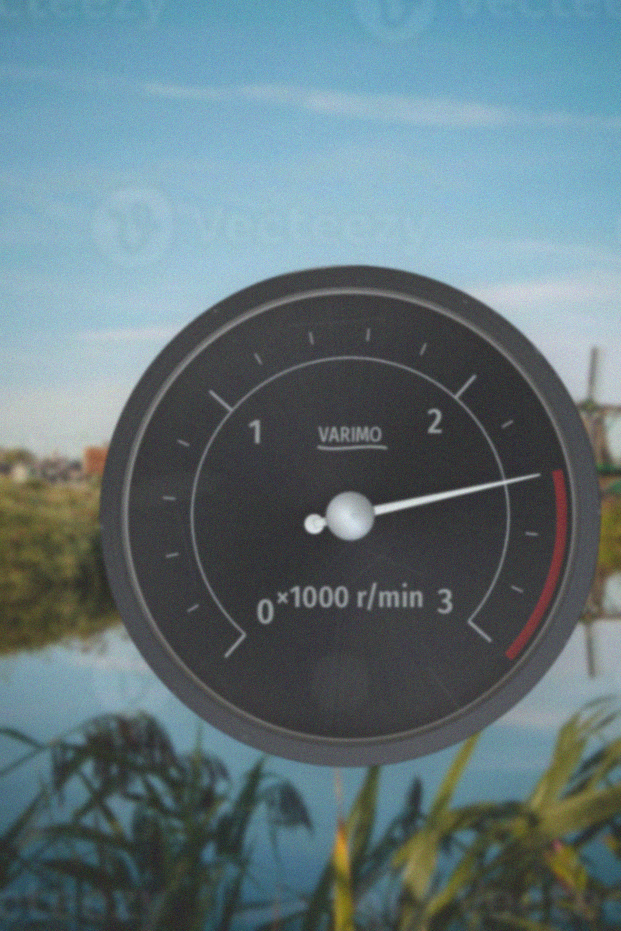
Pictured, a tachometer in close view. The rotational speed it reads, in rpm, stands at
2400 rpm
